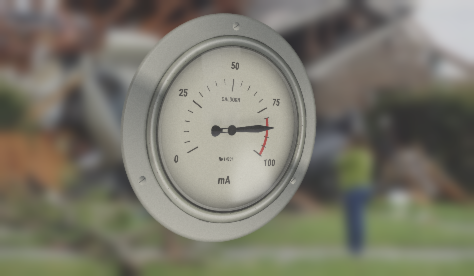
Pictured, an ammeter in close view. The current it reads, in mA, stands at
85 mA
